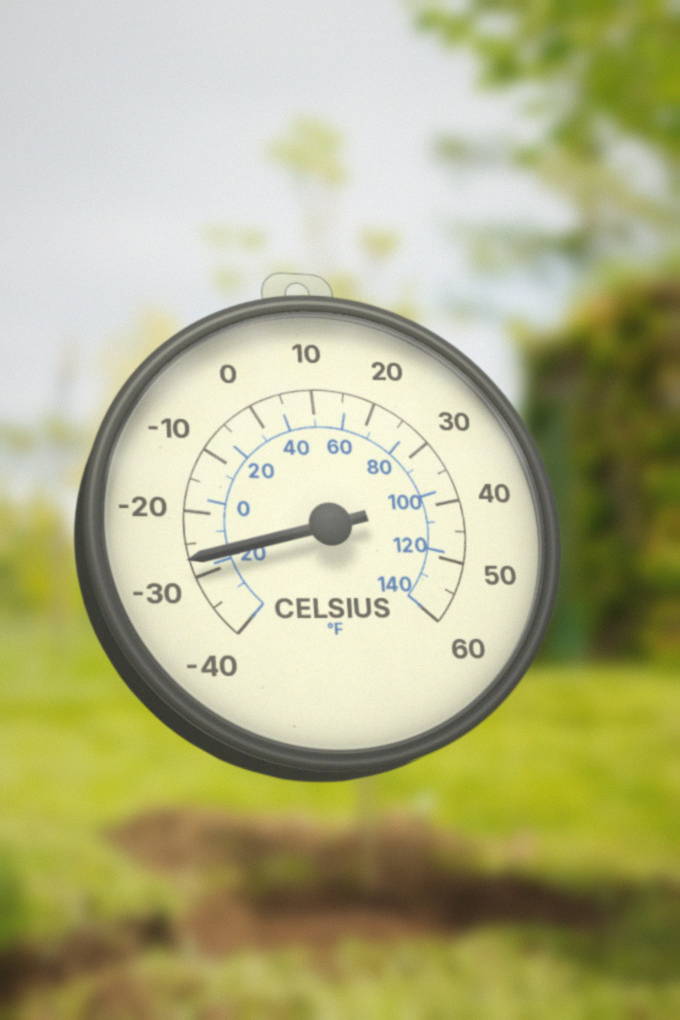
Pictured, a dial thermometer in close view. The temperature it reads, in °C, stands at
-27.5 °C
